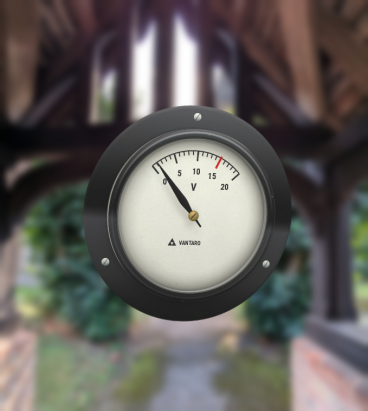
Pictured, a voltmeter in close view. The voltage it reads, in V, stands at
1 V
